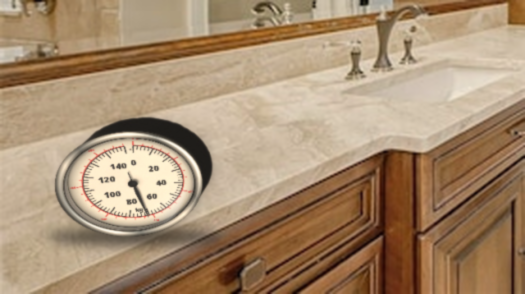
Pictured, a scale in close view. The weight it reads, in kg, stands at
70 kg
